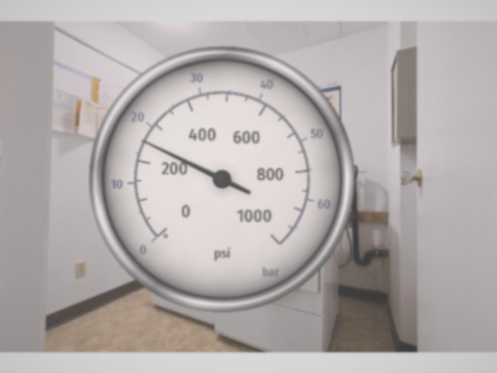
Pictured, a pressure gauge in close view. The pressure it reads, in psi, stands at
250 psi
